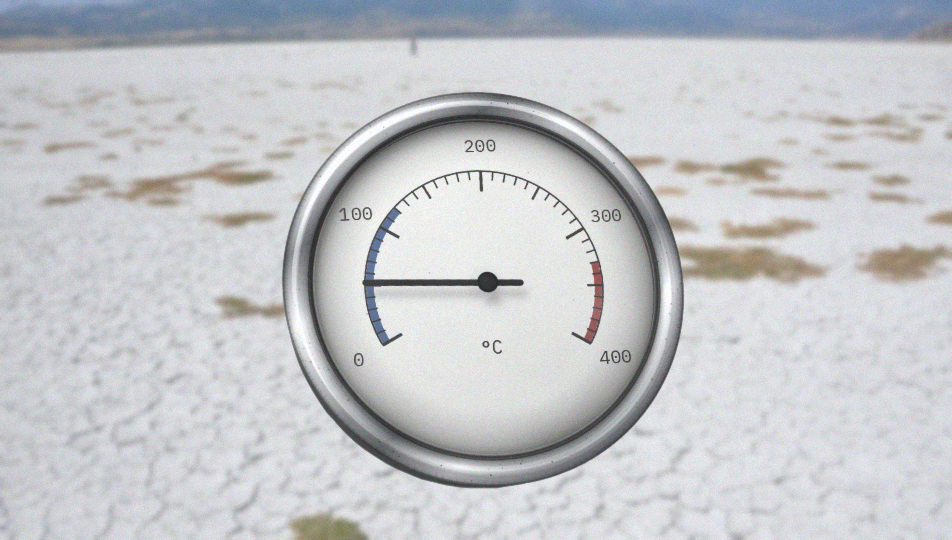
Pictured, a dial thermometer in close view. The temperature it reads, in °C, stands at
50 °C
